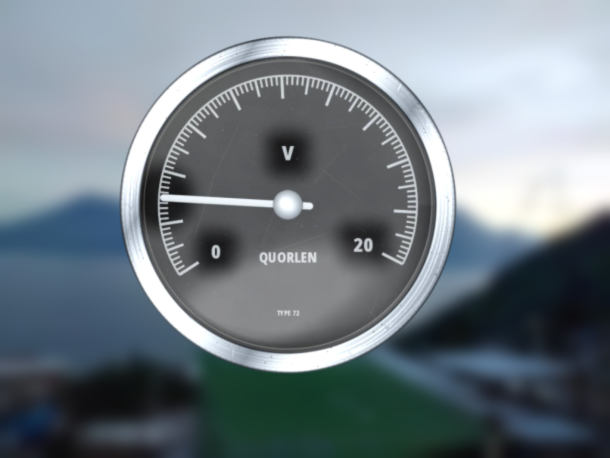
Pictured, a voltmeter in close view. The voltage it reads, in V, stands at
3 V
